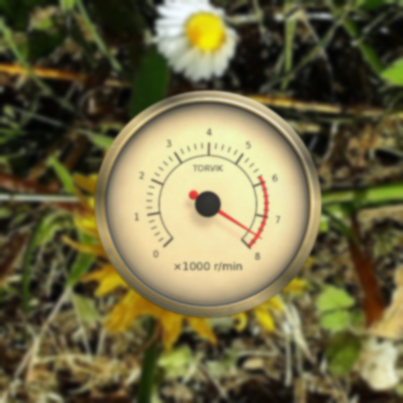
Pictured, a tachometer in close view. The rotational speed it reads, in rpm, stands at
7600 rpm
